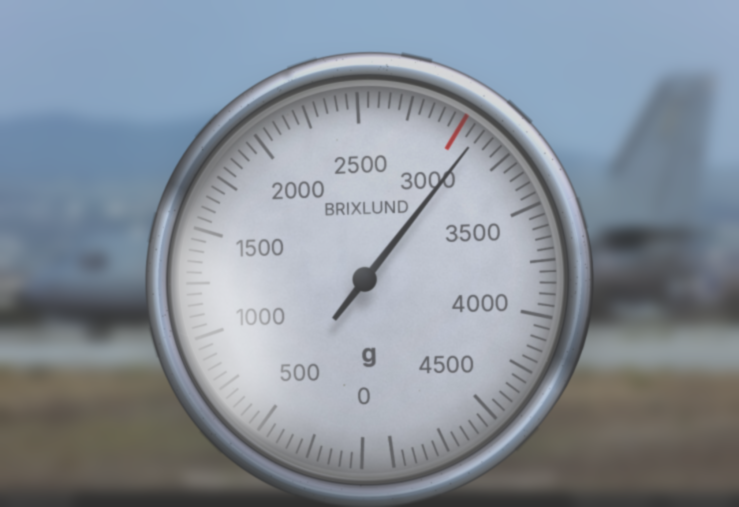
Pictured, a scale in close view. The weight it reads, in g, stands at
3100 g
